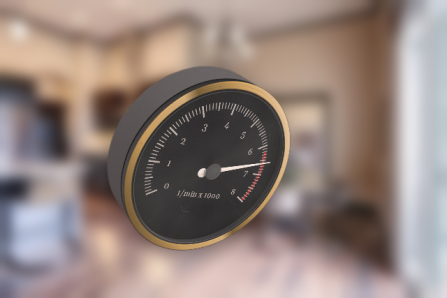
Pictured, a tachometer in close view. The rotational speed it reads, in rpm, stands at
6500 rpm
